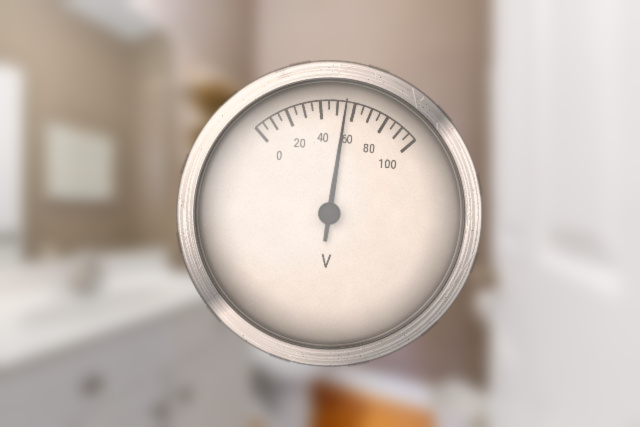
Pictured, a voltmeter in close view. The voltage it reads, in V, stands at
55 V
